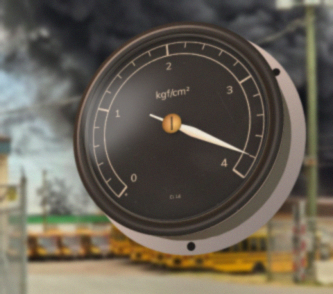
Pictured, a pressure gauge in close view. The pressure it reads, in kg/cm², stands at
3.8 kg/cm²
